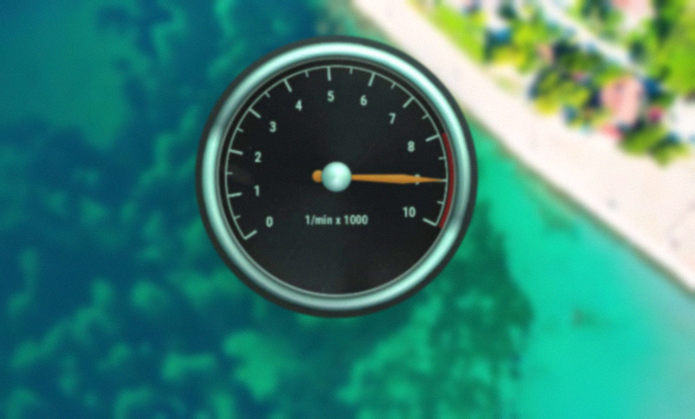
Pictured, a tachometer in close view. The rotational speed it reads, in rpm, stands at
9000 rpm
